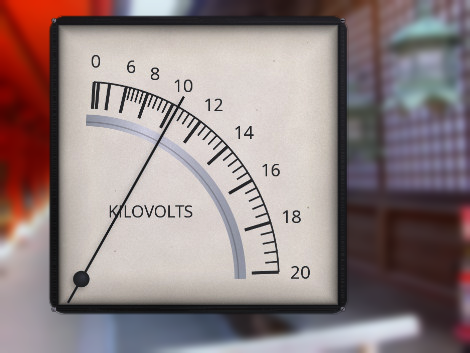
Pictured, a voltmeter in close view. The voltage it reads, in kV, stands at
10.4 kV
